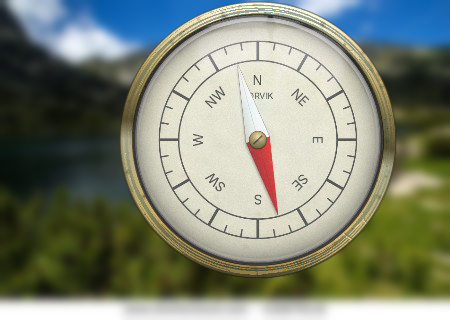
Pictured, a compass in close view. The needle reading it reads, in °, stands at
165 °
